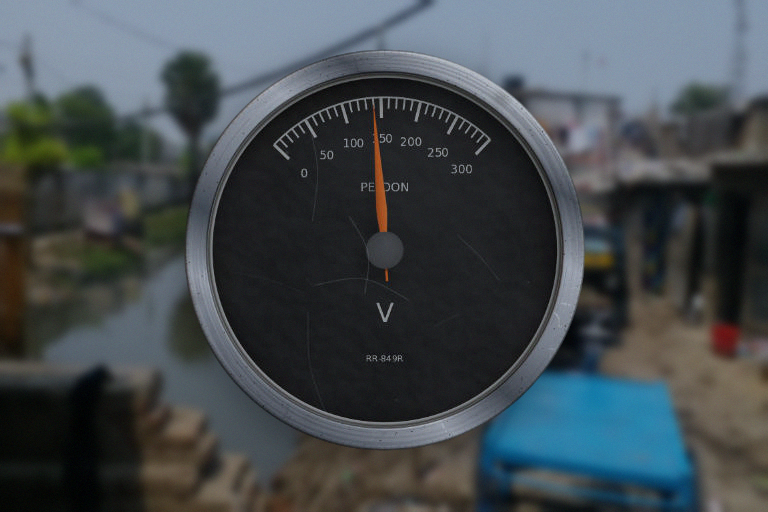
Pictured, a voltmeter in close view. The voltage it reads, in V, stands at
140 V
